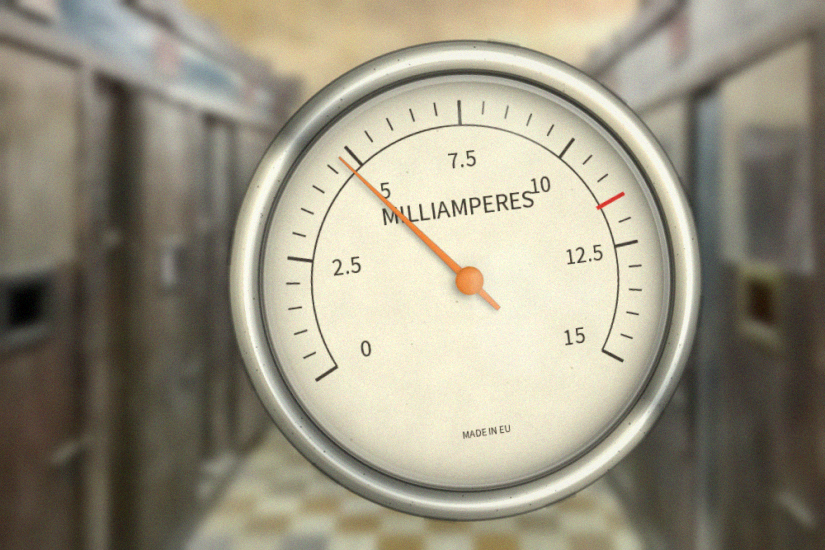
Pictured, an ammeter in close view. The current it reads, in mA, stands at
4.75 mA
